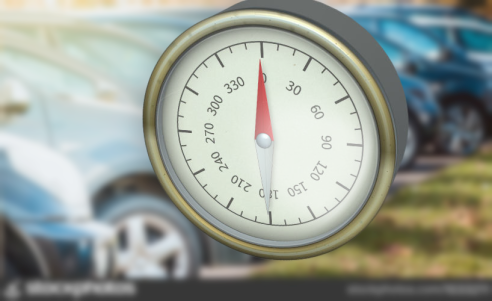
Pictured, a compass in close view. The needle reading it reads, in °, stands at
0 °
